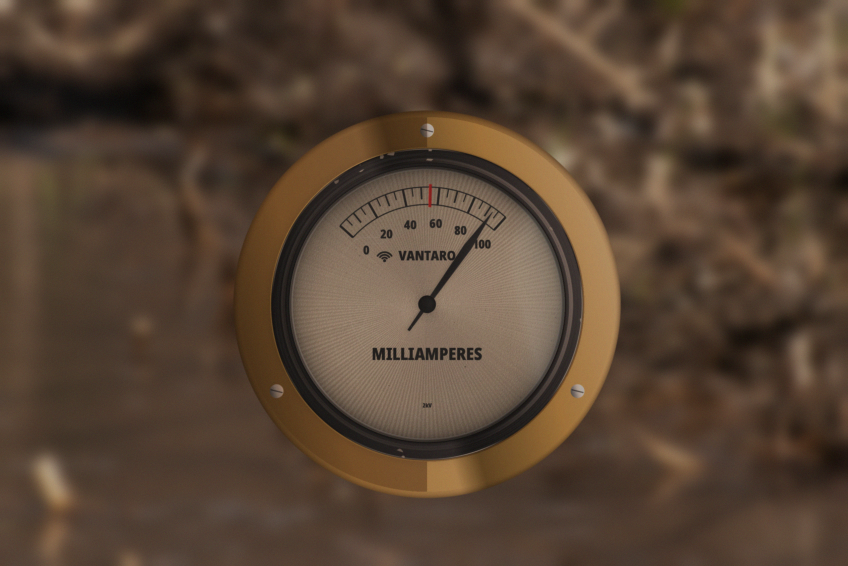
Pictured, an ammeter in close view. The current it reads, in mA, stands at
92.5 mA
